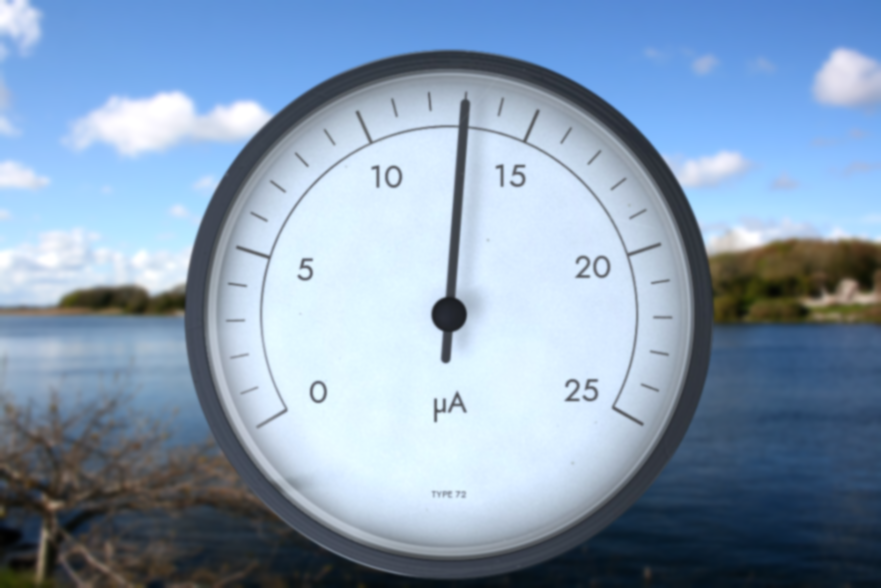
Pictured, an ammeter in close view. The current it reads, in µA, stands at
13 µA
